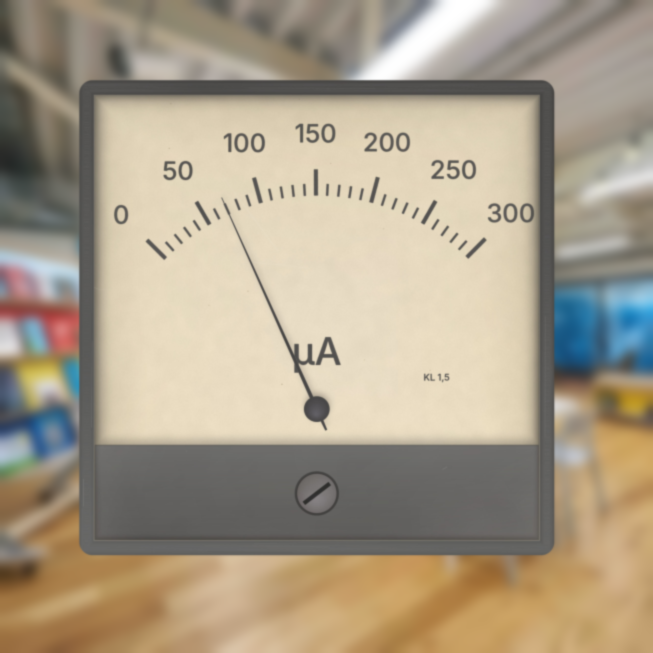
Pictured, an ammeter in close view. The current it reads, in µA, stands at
70 µA
